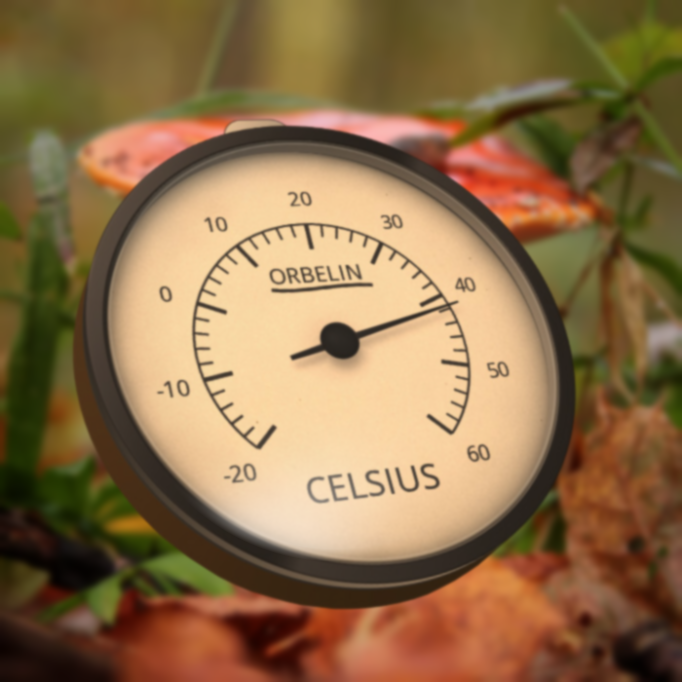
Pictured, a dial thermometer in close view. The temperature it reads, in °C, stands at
42 °C
